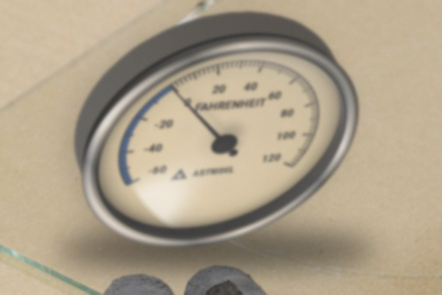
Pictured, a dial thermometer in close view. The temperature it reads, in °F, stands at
0 °F
